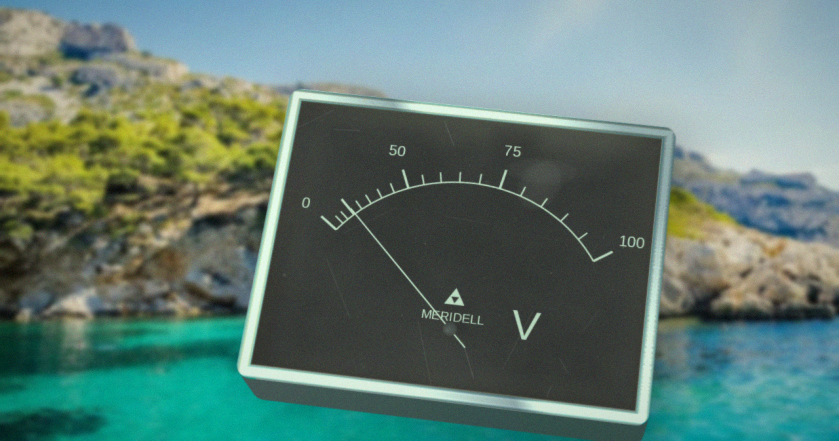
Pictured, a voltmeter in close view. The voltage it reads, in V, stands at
25 V
